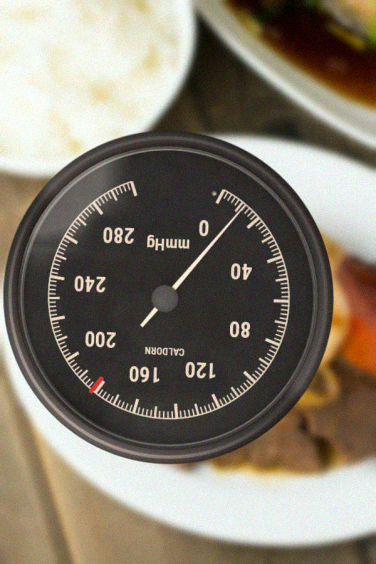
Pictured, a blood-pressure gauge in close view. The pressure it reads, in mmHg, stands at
12 mmHg
